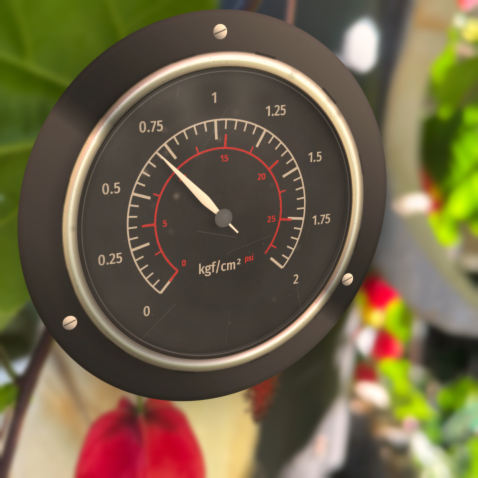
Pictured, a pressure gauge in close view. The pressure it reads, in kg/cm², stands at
0.7 kg/cm²
